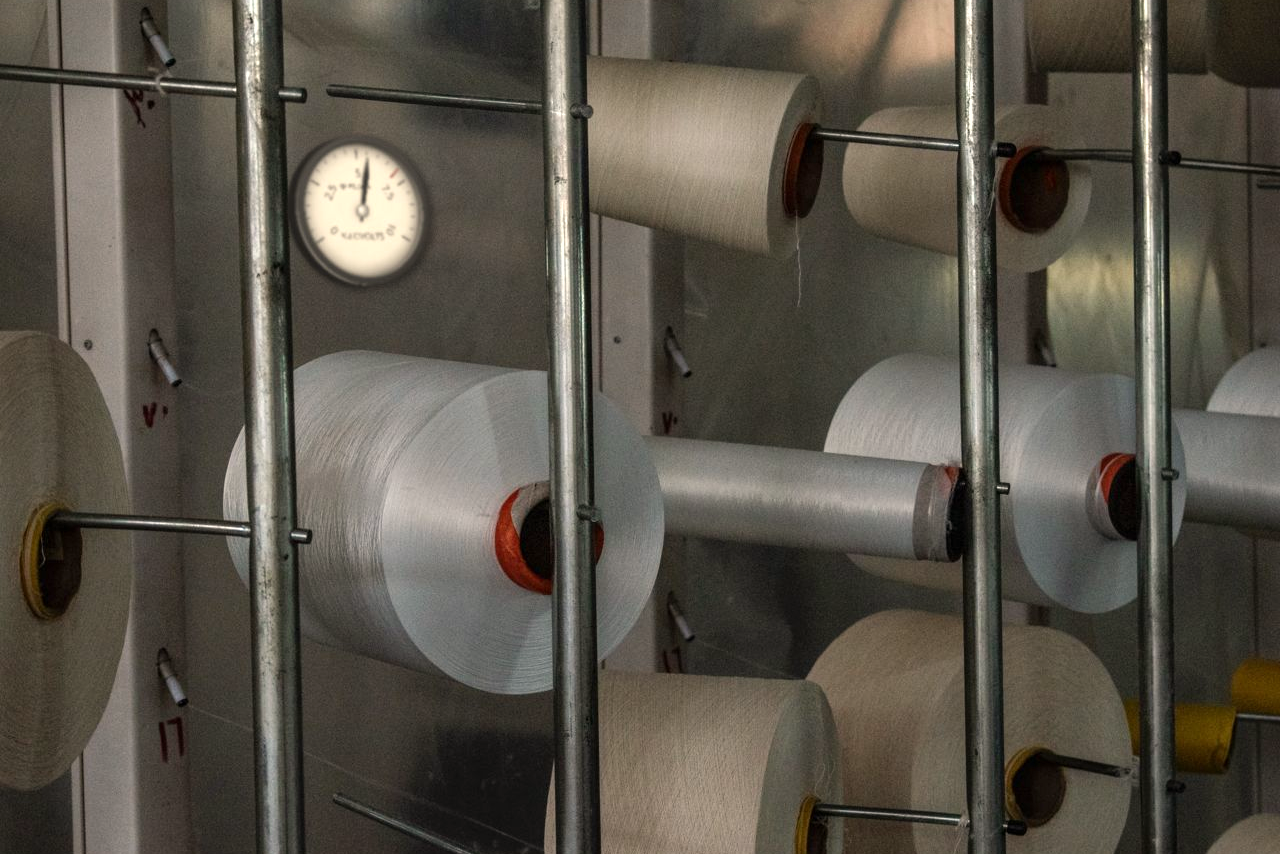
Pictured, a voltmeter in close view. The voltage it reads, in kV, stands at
5.5 kV
